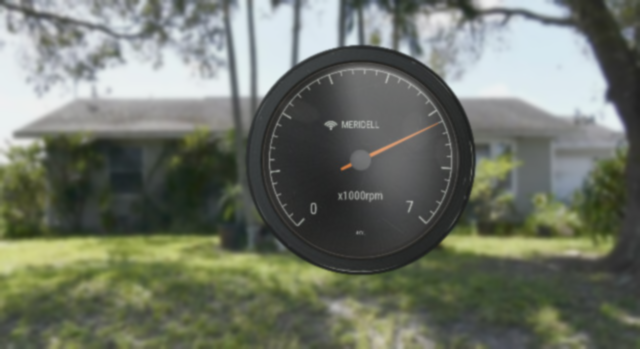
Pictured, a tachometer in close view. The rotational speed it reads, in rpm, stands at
5200 rpm
